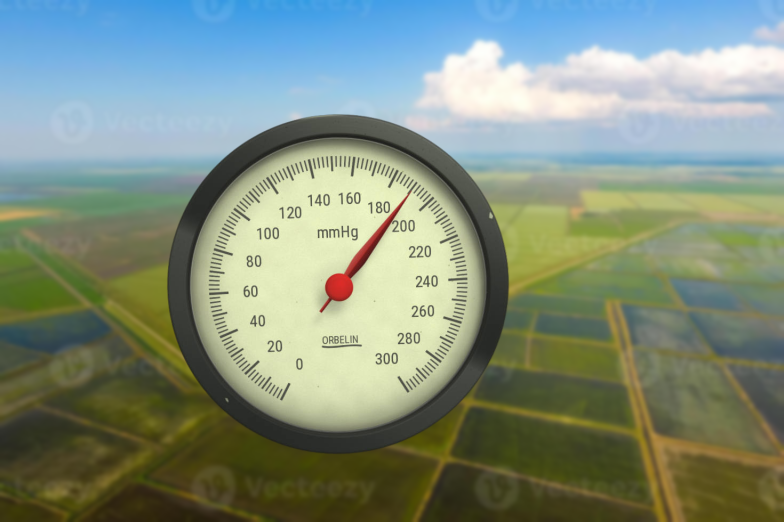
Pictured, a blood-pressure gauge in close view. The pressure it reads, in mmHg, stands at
190 mmHg
